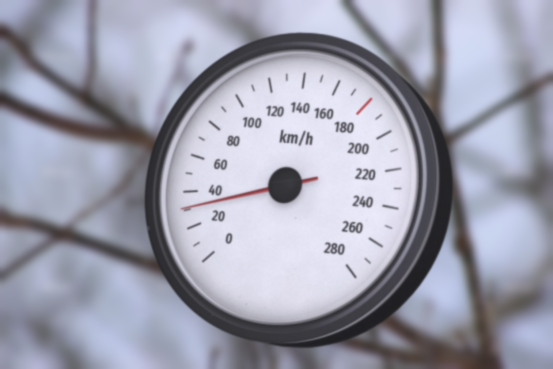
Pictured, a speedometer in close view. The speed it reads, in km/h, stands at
30 km/h
